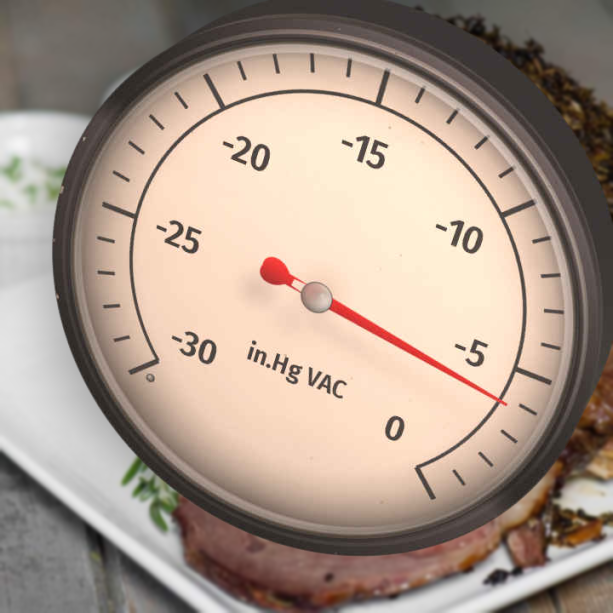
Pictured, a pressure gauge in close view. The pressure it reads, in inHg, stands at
-4 inHg
